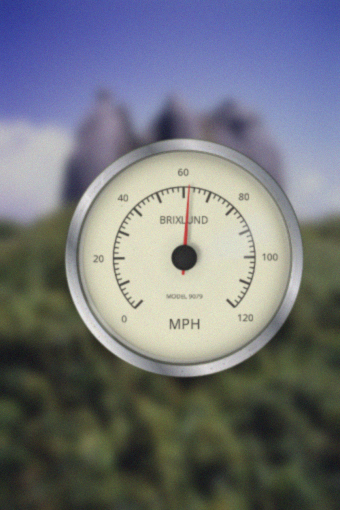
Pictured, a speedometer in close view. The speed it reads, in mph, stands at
62 mph
